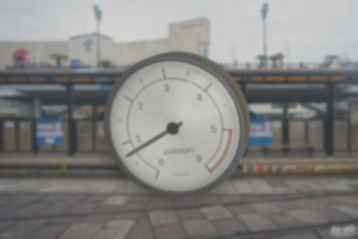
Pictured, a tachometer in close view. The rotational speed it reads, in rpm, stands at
750 rpm
